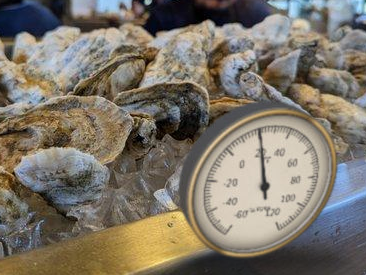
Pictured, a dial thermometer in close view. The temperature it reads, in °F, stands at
20 °F
